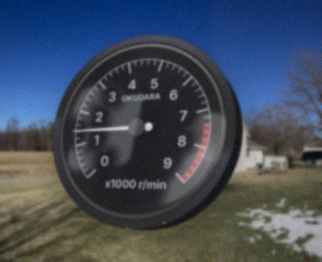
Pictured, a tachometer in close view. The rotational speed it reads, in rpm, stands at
1400 rpm
